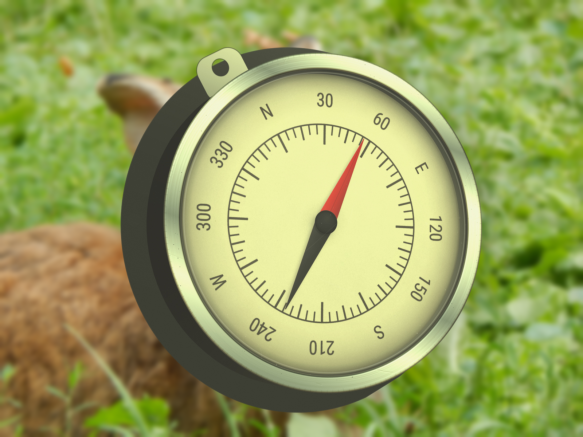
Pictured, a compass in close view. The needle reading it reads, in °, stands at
55 °
